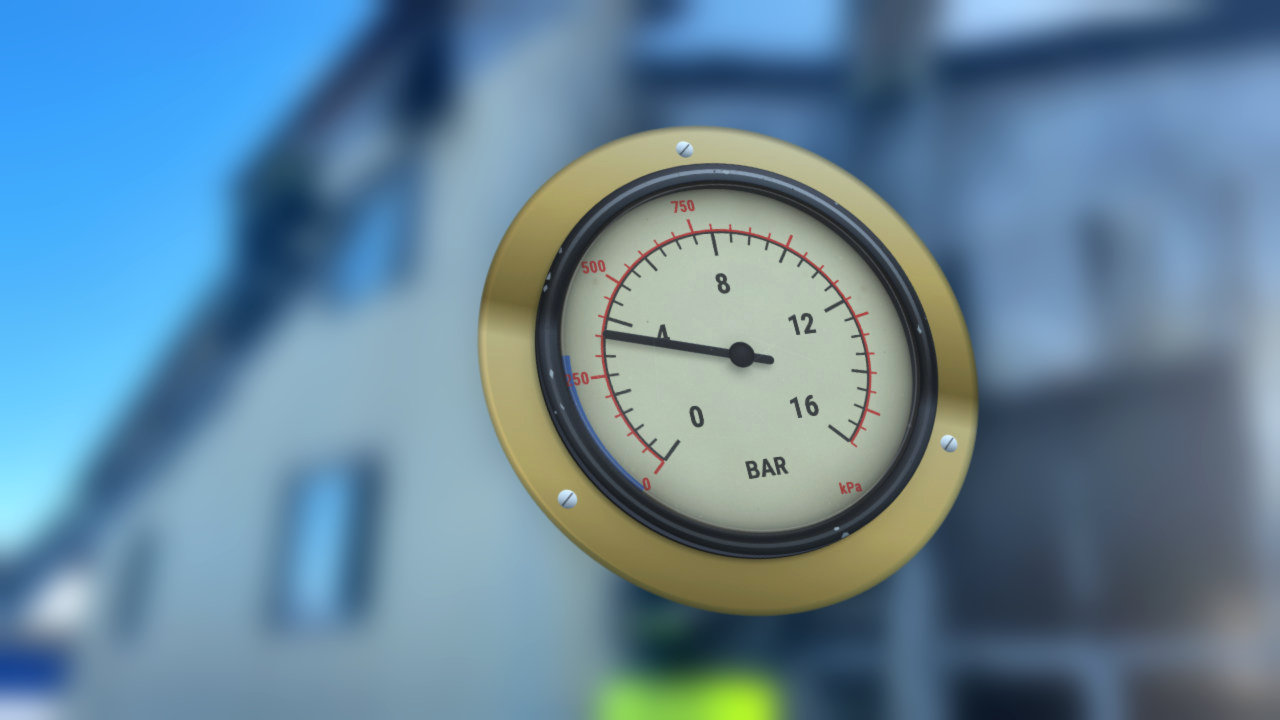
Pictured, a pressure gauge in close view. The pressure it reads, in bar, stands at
3.5 bar
